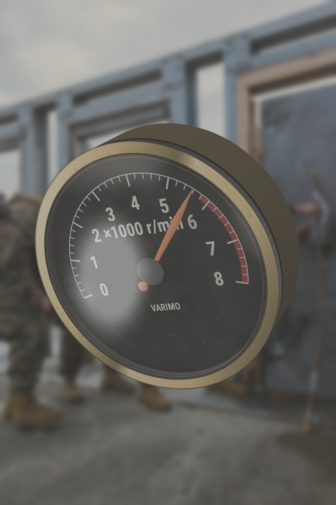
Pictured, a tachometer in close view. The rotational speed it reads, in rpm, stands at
5600 rpm
